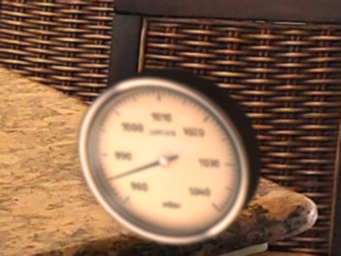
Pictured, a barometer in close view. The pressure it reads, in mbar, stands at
985 mbar
